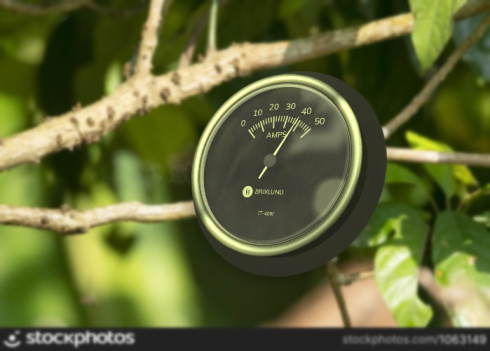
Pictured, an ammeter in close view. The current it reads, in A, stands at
40 A
